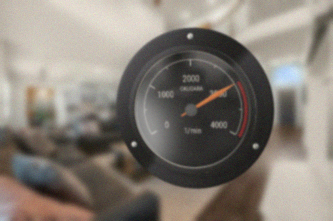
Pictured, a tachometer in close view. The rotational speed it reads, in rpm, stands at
3000 rpm
